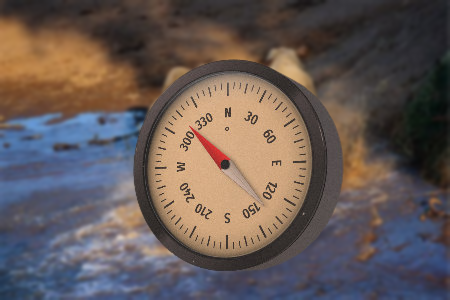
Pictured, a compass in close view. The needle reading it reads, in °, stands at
315 °
